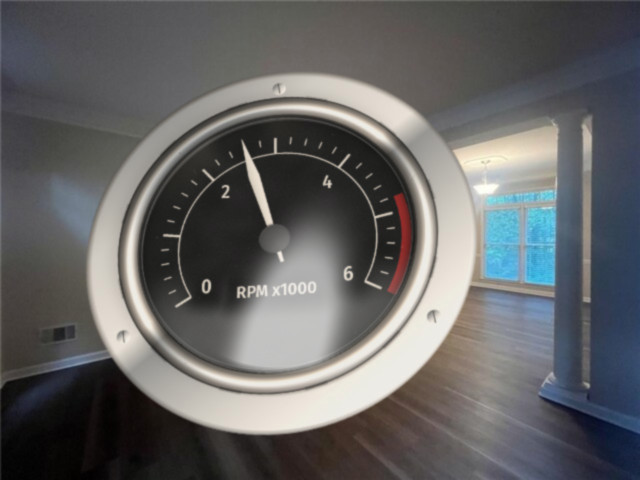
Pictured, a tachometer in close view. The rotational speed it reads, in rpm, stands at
2600 rpm
